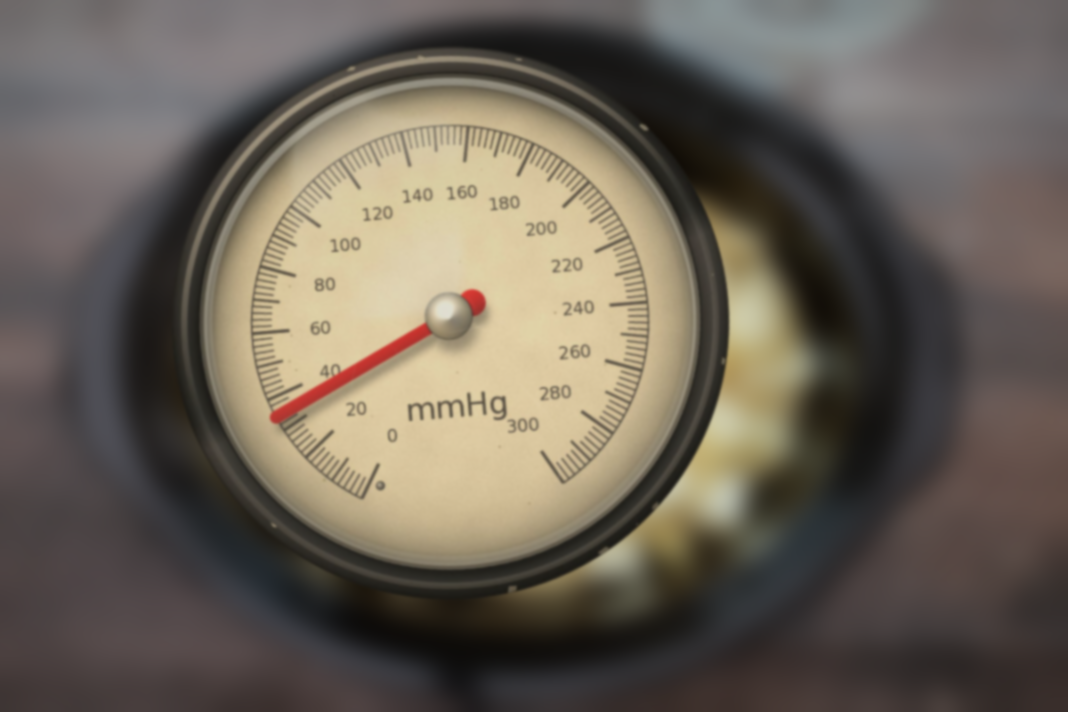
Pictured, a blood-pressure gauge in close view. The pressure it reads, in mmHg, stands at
34 mmHg
